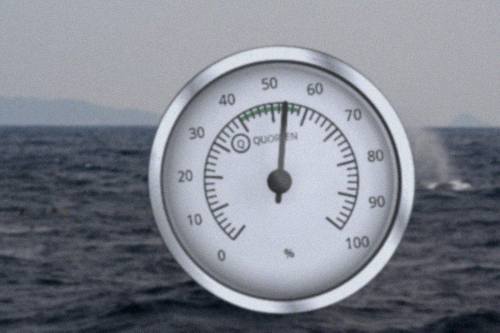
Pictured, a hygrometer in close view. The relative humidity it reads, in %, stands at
54 %
